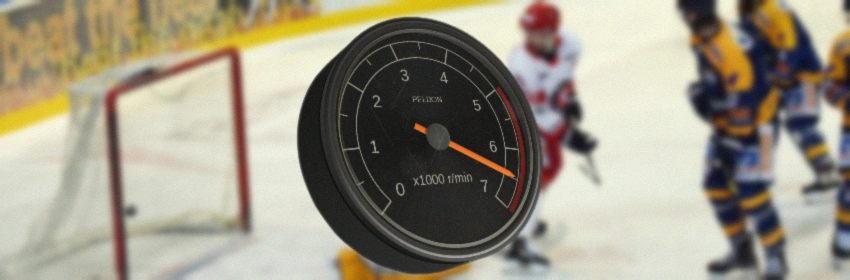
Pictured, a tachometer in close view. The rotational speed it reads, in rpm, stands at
6500 rpm
